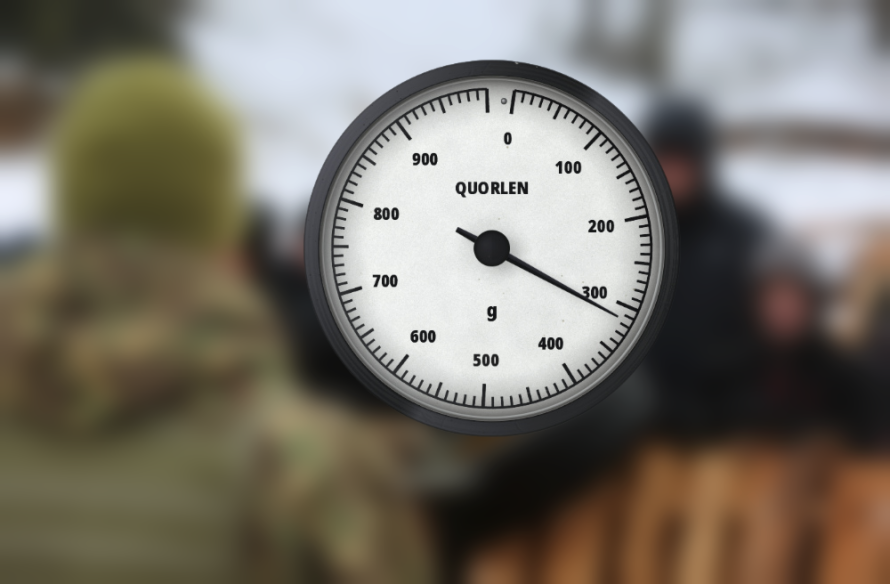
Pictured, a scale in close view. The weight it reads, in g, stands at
315 g
